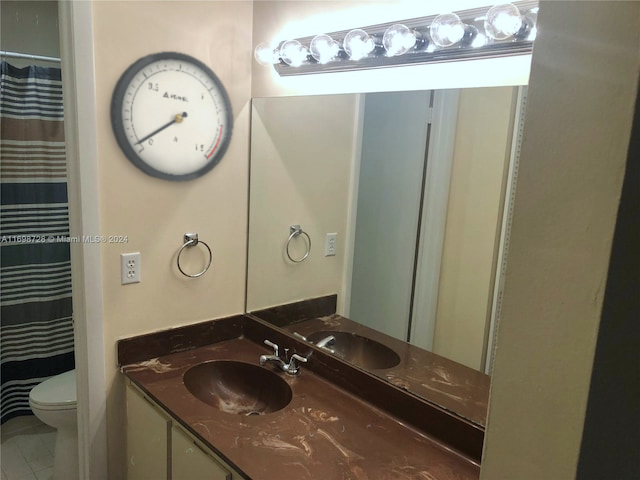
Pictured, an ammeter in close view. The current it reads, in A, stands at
0.05 A
